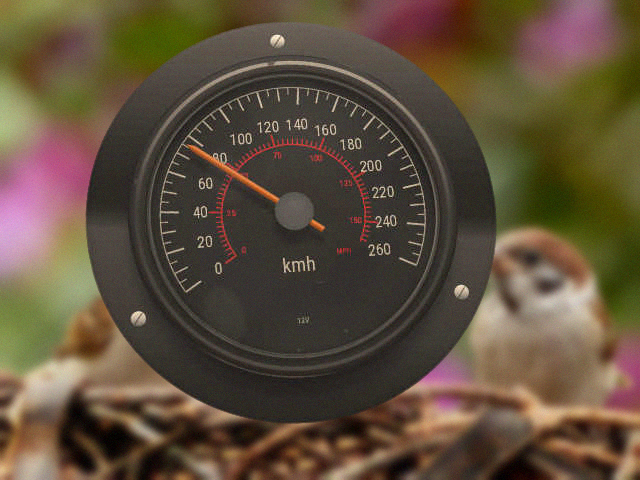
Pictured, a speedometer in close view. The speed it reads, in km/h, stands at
75 km/h
